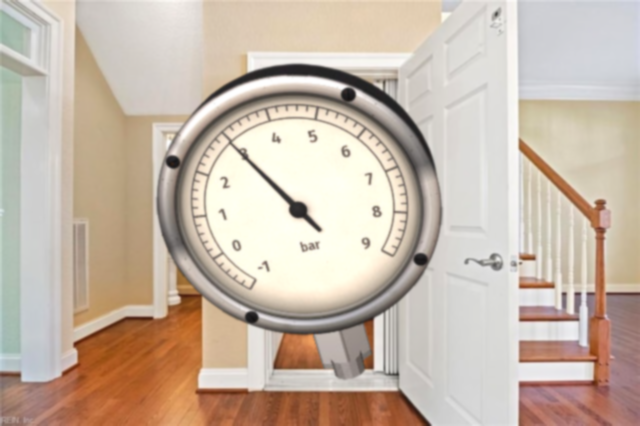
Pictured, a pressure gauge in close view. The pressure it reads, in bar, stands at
3 bar
